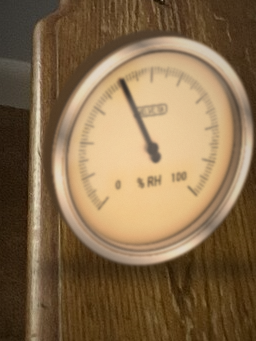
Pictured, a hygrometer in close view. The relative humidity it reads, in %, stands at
40 %
